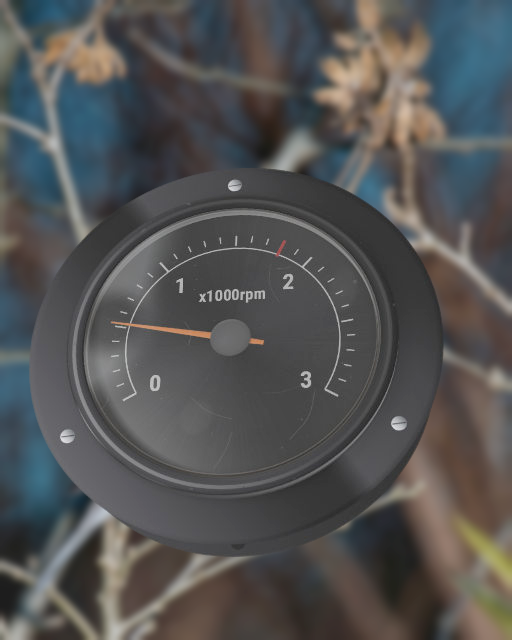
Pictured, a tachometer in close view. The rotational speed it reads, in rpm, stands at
500 rpm
